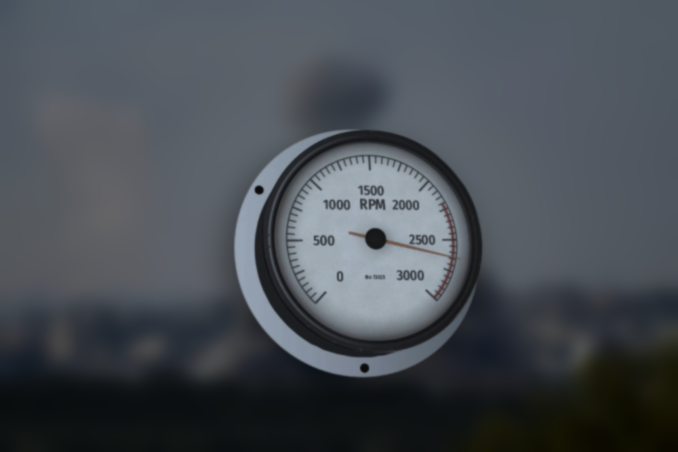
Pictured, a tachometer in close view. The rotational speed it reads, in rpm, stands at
2650 rpm
